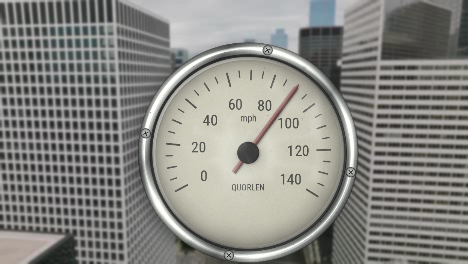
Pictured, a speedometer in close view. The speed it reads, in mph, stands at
90 mph
